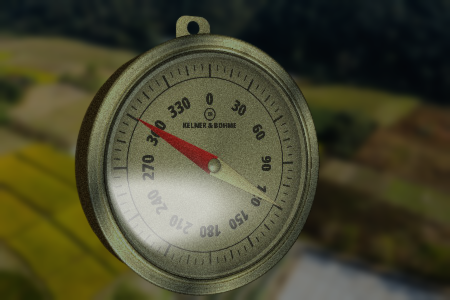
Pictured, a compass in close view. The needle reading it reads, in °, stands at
300 °
